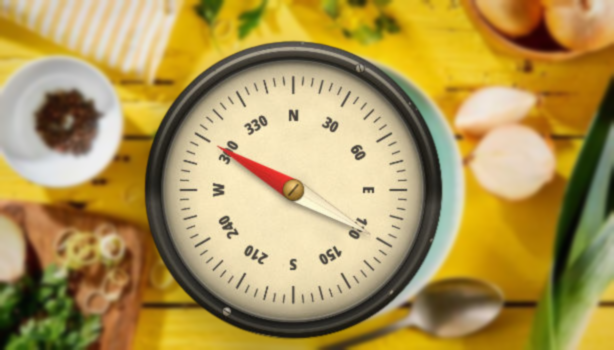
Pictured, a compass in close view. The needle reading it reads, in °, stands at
300 °
